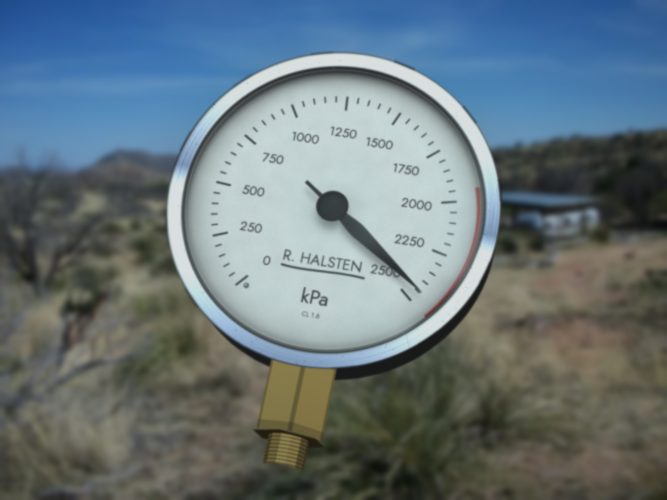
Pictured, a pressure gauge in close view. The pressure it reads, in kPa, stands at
2450 kPa
